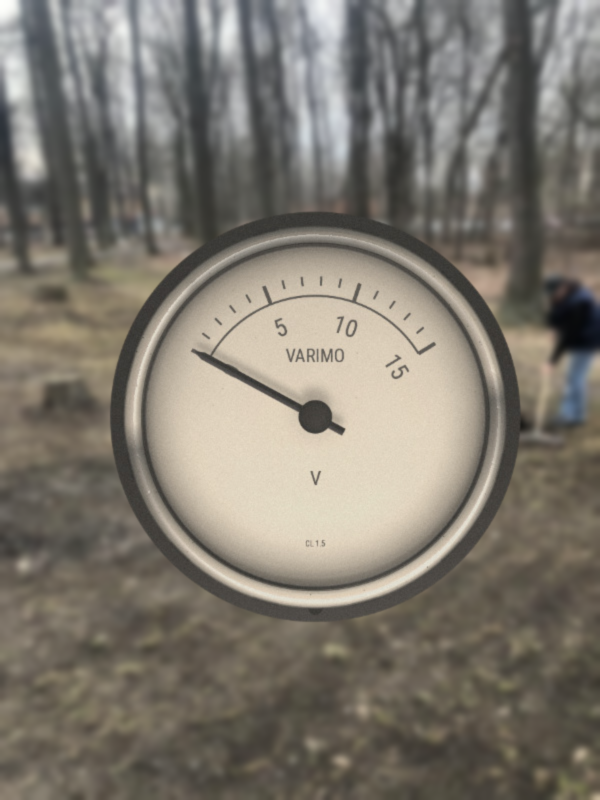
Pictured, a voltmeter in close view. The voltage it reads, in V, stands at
0 V
